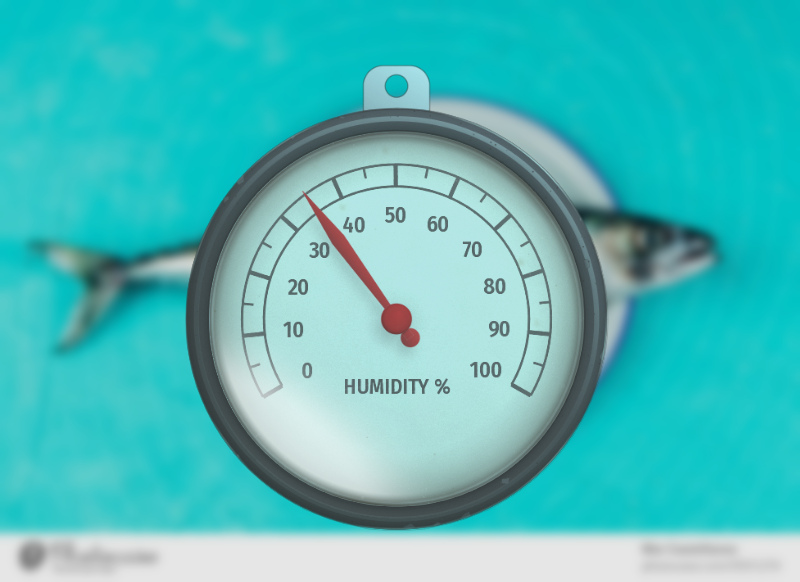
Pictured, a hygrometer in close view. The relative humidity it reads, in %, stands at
35 %
